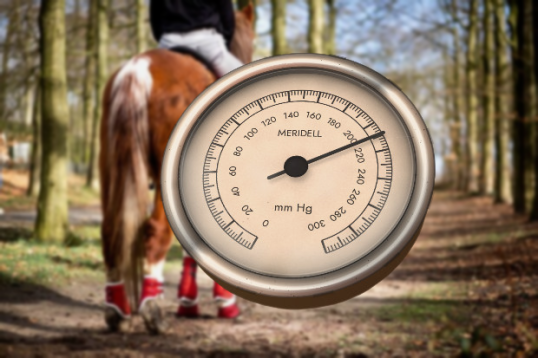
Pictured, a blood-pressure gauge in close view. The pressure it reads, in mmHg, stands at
210 mmHg
